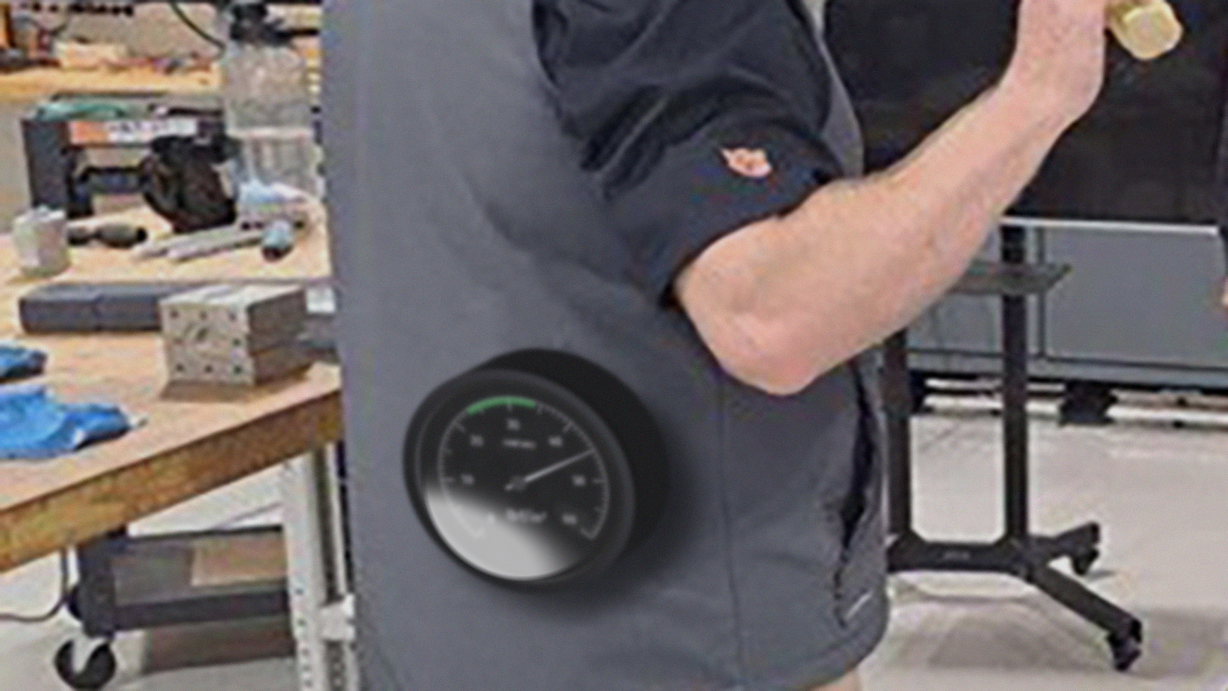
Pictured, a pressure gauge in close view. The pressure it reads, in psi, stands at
45 psi
